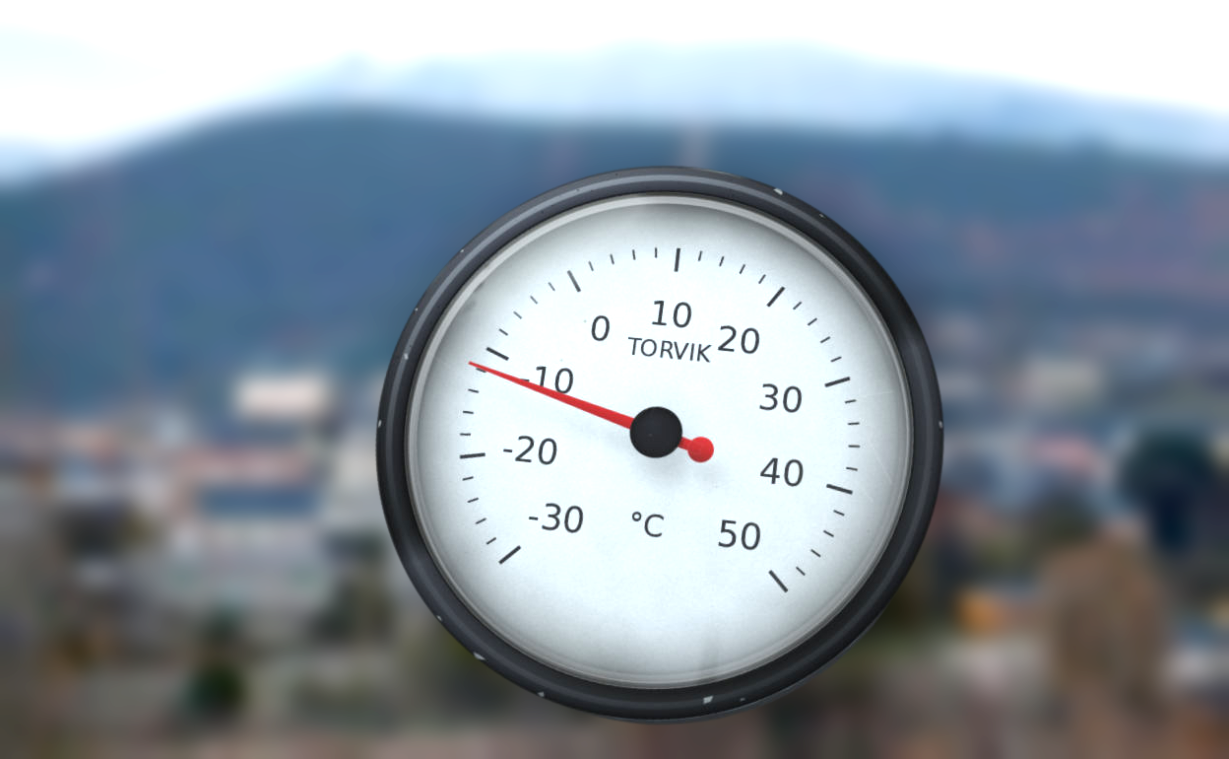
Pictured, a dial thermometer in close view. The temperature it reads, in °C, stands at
-12 °C
